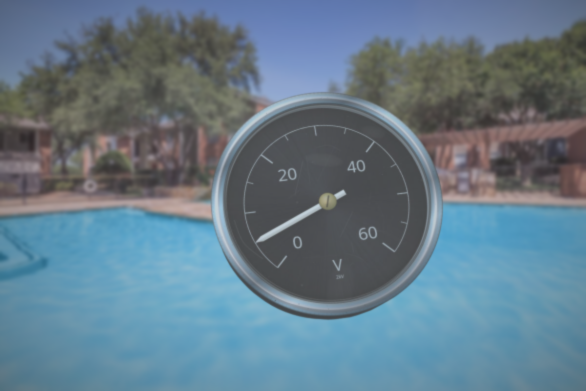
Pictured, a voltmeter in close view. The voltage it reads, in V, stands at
5 V
